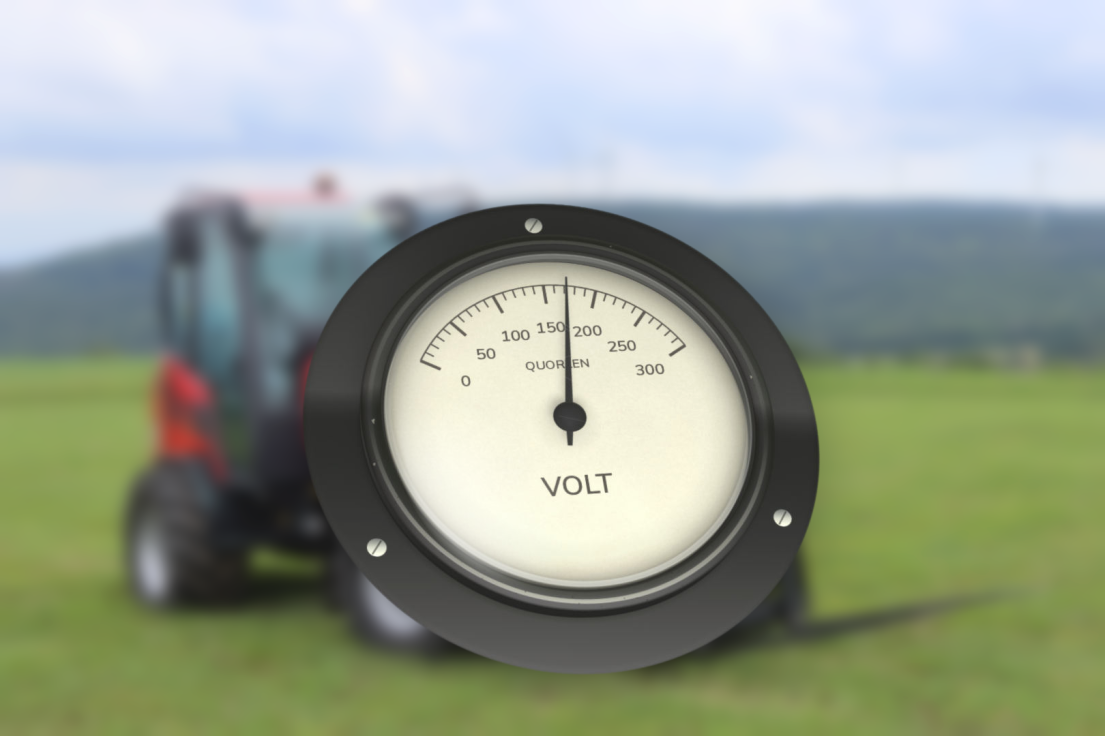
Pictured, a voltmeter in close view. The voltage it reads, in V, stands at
170 V
